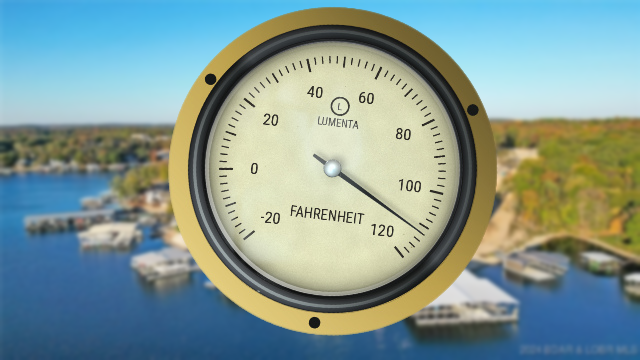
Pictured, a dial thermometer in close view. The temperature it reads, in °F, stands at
112 °F
